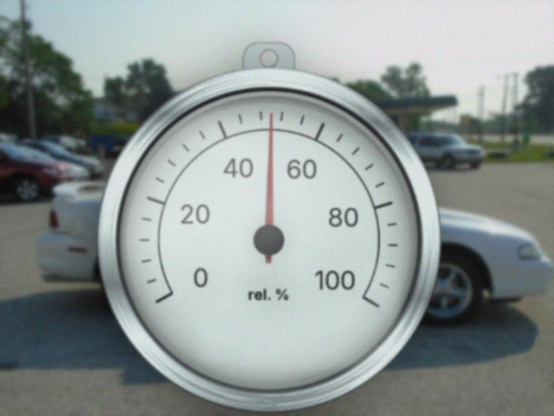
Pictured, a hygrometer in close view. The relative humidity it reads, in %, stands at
50 %
